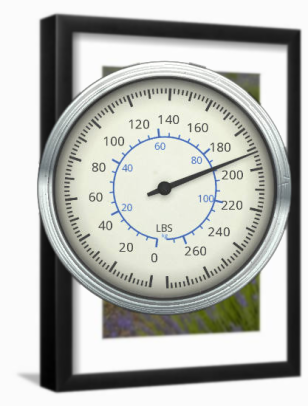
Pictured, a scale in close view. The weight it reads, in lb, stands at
192 lb
